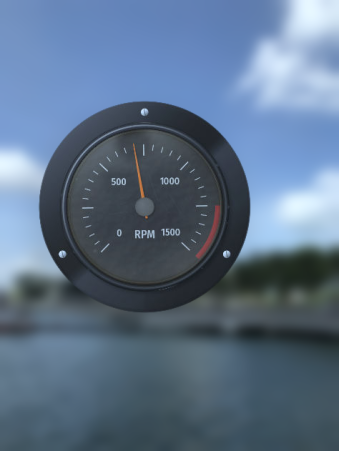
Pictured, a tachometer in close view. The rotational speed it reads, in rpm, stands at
700 rpm
